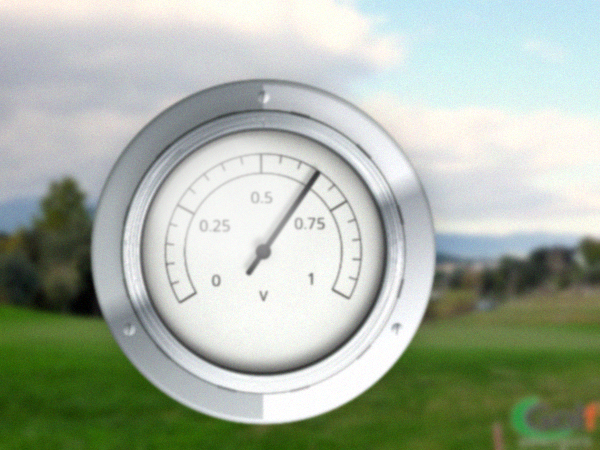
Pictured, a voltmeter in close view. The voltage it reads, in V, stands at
0.65 V
